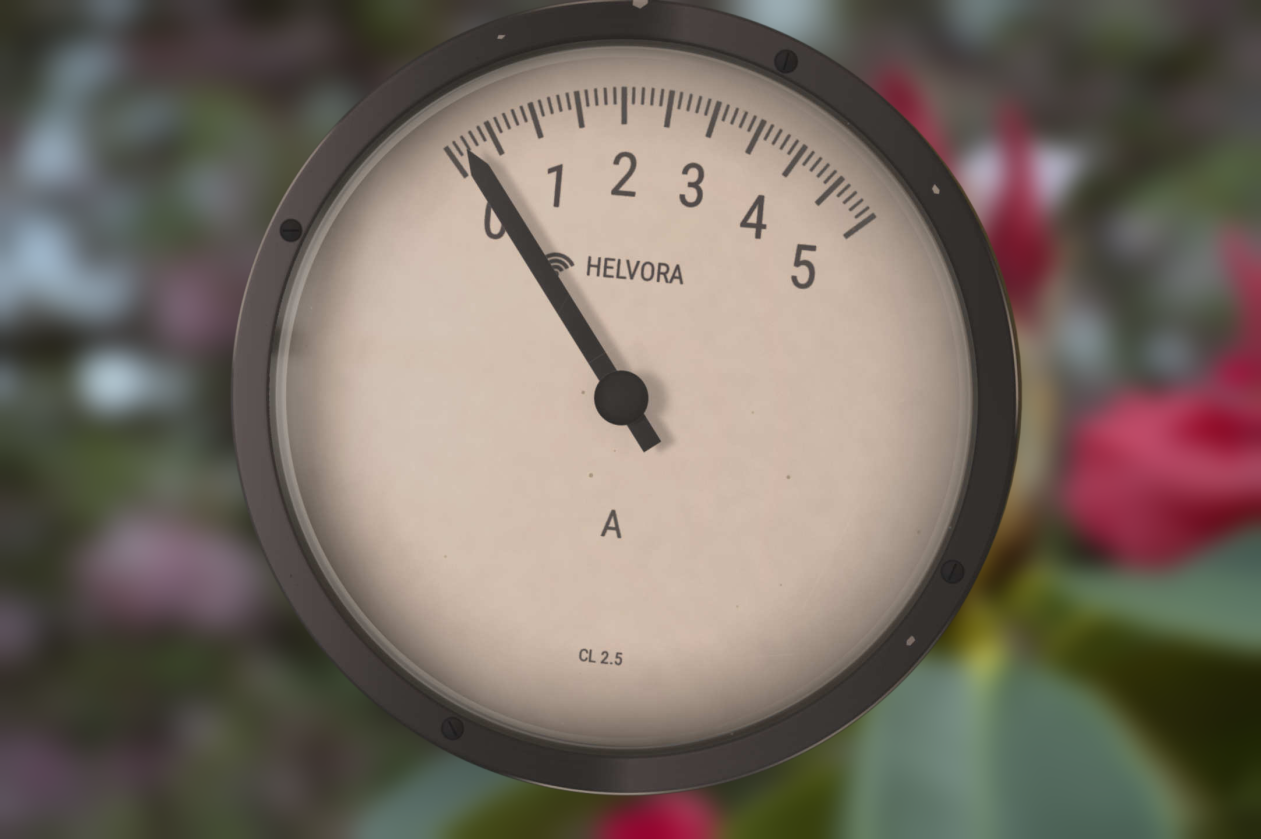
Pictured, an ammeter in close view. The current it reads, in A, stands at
0.2 A
